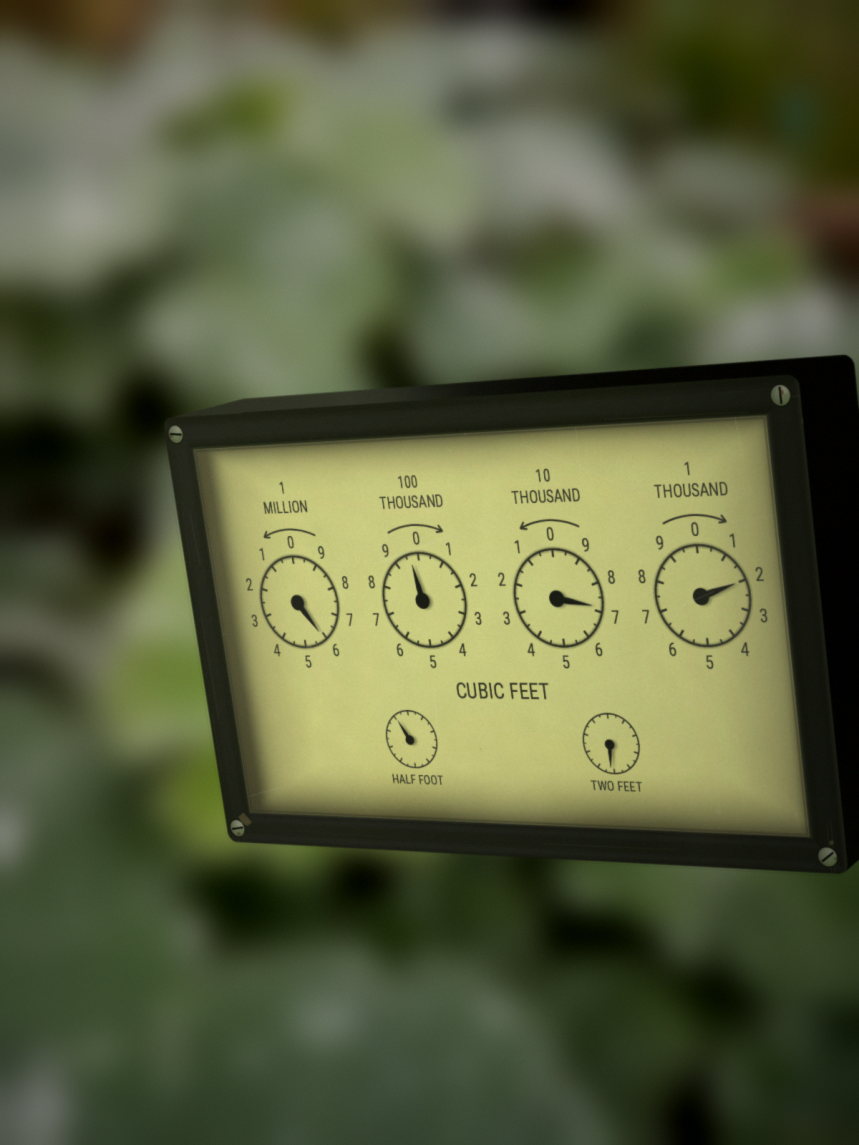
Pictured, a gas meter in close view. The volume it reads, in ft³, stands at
597200 ft³
